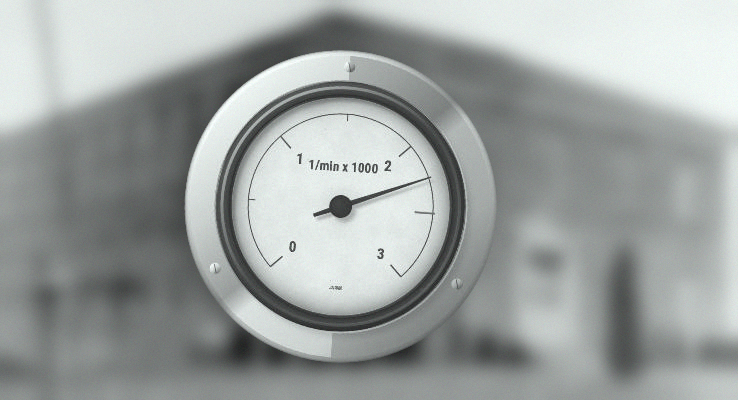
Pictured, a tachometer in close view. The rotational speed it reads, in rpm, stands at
2250 rpm
